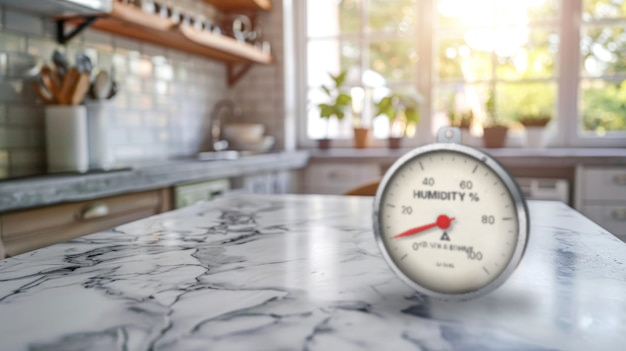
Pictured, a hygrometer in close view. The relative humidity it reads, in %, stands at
8 %
